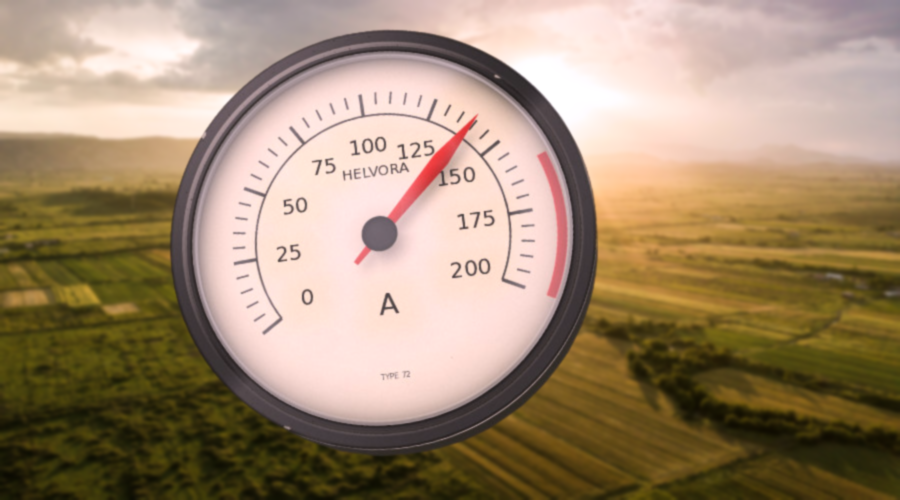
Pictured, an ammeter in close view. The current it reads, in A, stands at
140 A
